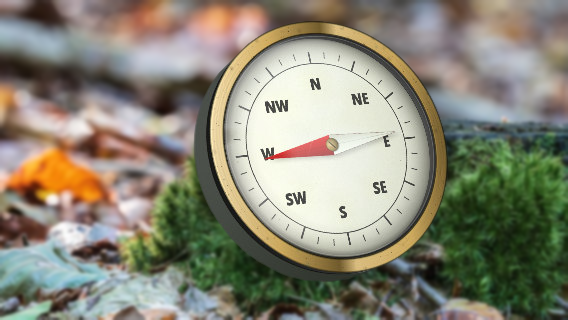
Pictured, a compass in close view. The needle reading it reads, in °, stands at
265 °
